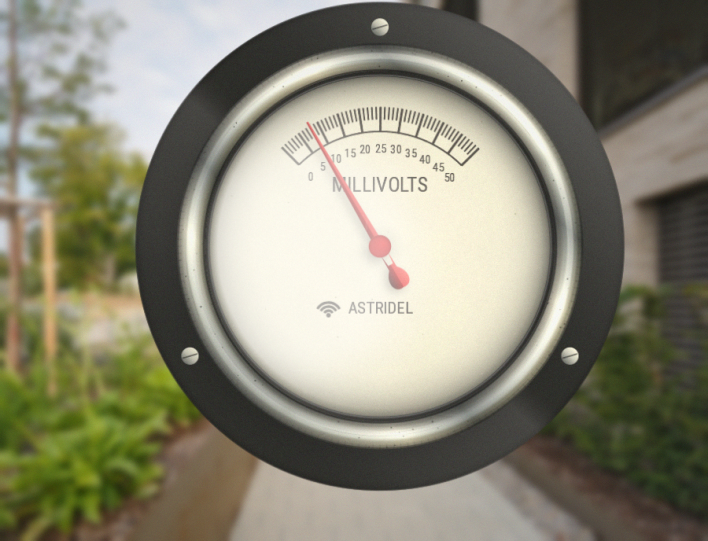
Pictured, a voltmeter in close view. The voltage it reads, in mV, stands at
8 mV
